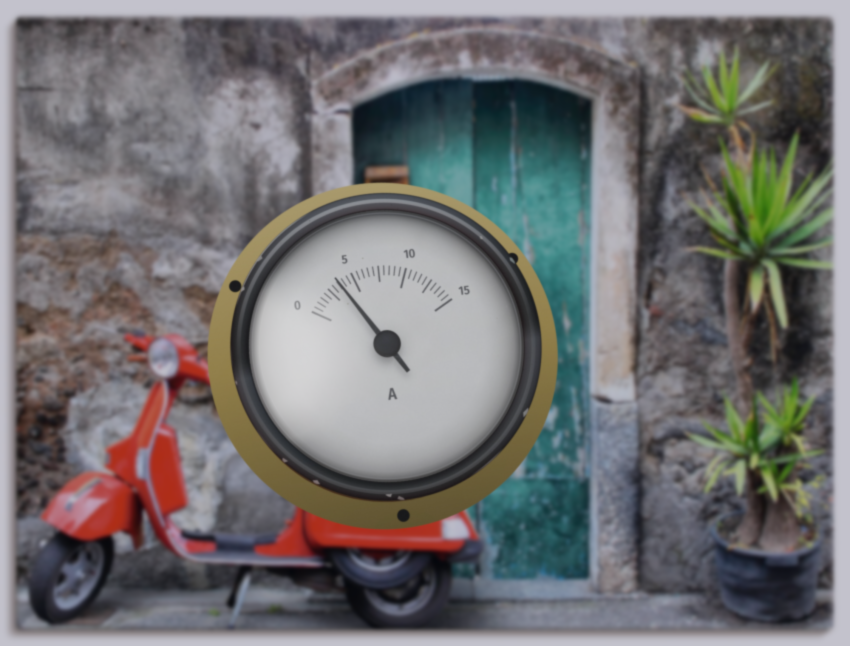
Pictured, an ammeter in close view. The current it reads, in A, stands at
3.5 A
